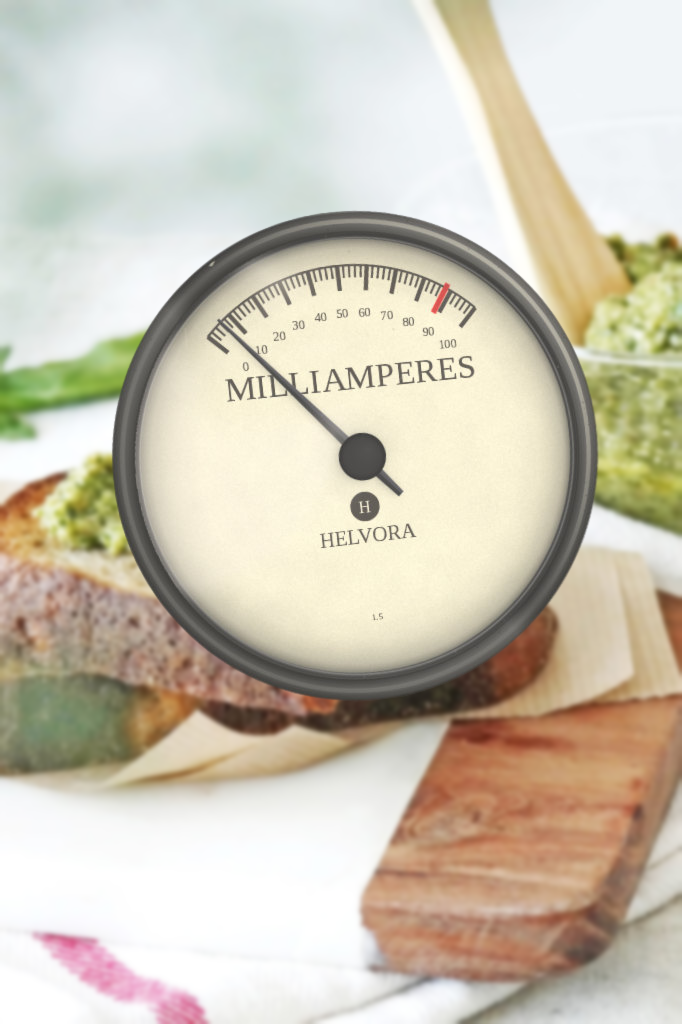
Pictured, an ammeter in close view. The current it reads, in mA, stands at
6 mA
